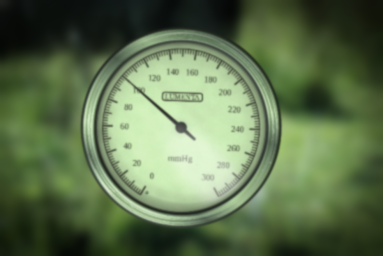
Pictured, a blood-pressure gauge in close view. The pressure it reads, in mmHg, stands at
100 mmHg
